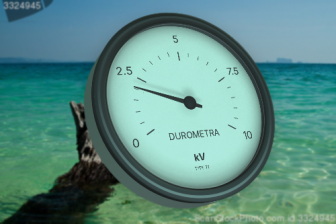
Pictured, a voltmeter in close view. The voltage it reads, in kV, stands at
2 kV
